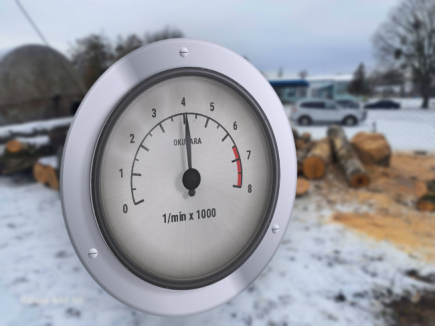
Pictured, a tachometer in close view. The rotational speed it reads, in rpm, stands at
4000 rpm
